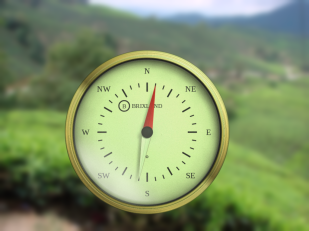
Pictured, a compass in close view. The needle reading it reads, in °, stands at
10 °
